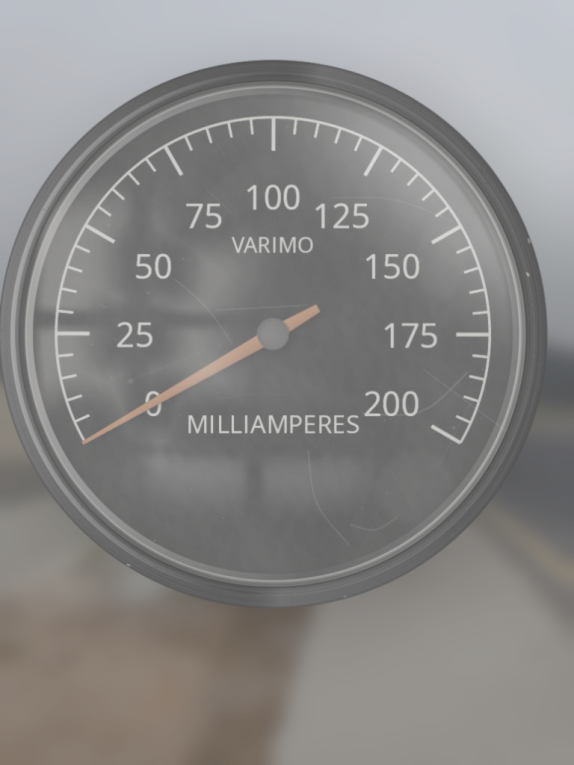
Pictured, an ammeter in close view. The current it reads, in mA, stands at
0 mA
